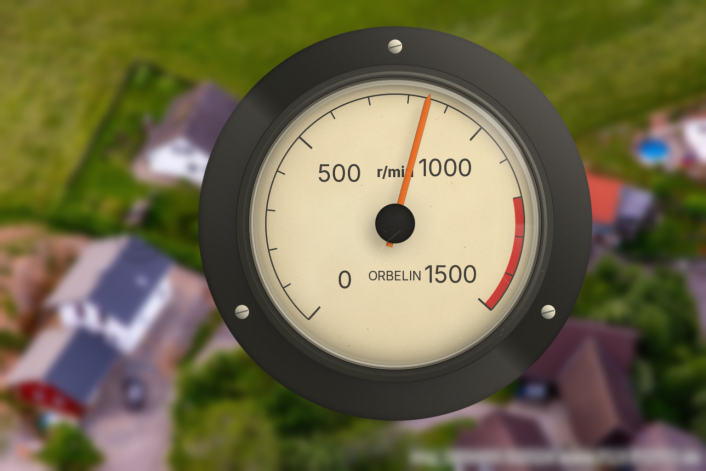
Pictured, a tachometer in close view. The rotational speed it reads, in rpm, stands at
850 rpm
